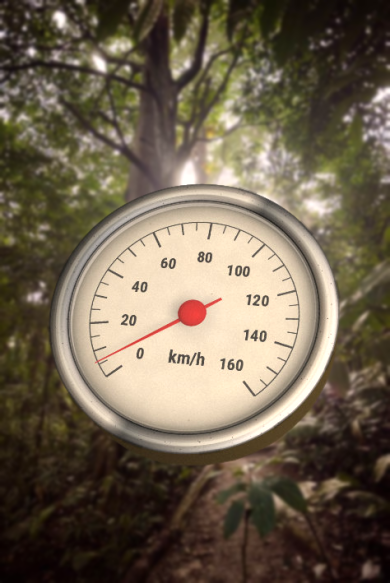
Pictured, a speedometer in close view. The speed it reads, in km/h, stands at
5 km/h
